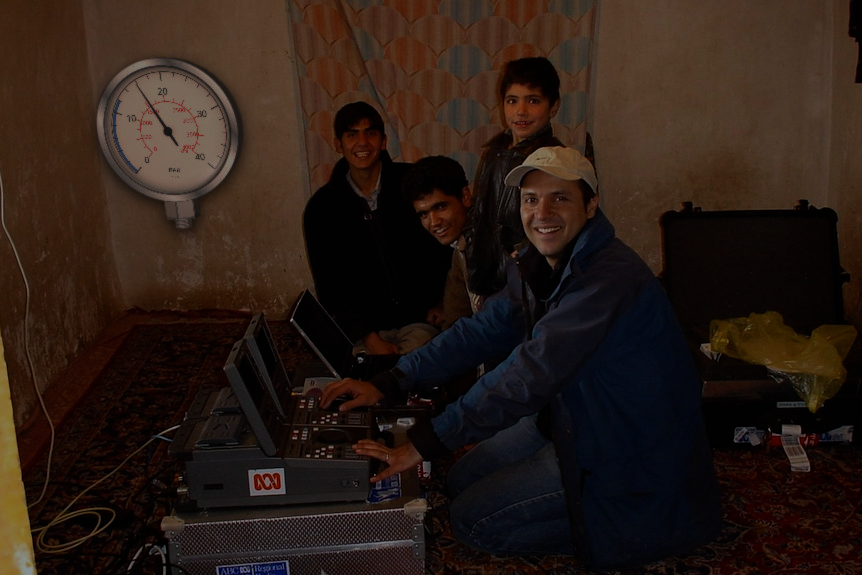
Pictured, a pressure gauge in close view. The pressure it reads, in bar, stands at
16 bar
